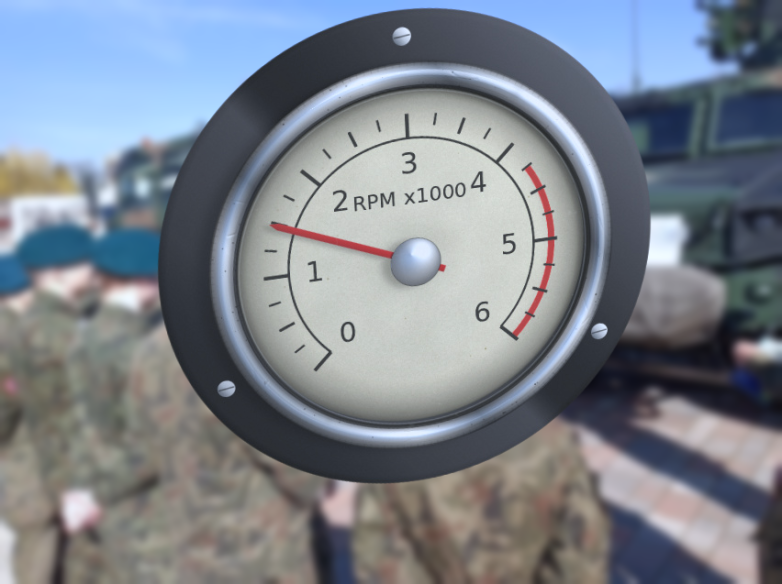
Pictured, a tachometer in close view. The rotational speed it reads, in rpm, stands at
1500 rpm
